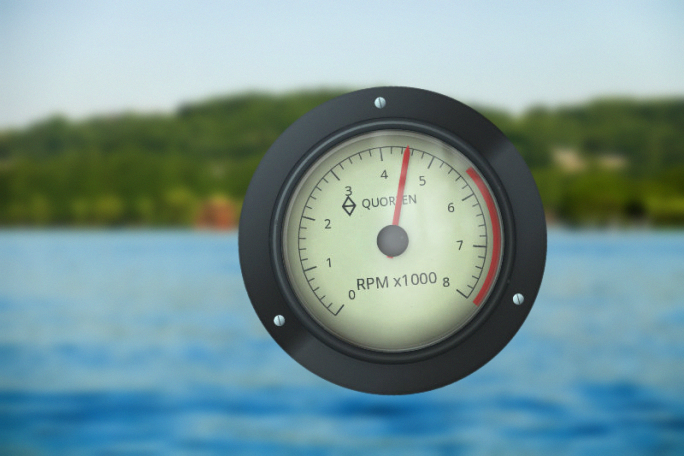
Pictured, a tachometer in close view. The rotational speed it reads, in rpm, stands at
4500 rpm
